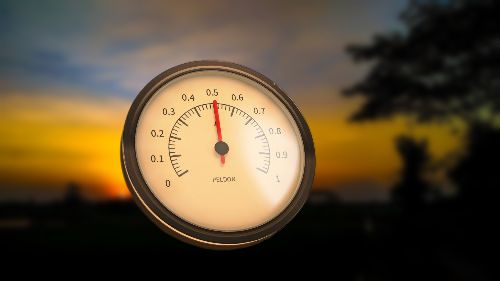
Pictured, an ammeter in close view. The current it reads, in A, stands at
0.5 A
